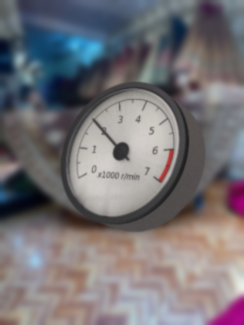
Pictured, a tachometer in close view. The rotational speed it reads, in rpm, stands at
2000 rpm
